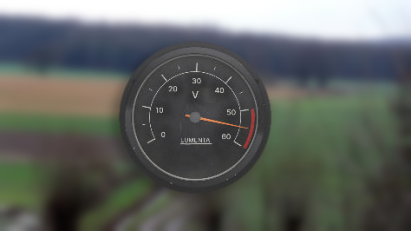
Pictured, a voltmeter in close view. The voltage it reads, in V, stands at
55 V
